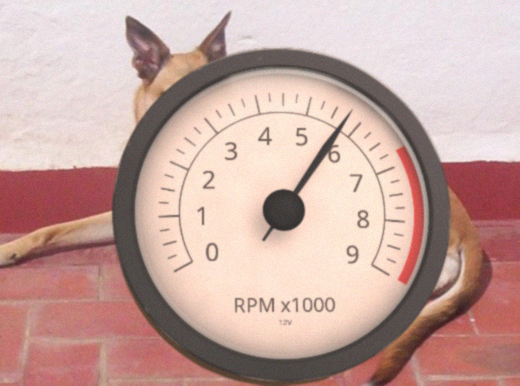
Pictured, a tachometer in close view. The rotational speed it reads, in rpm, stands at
5750 rpm
